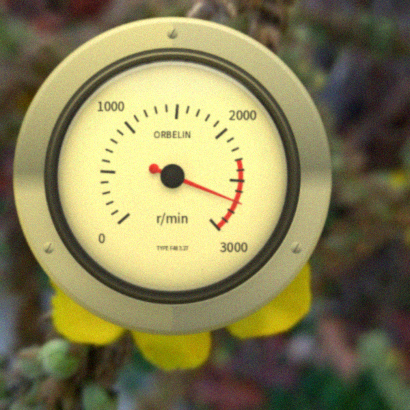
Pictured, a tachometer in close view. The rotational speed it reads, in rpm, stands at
2700 rpm
